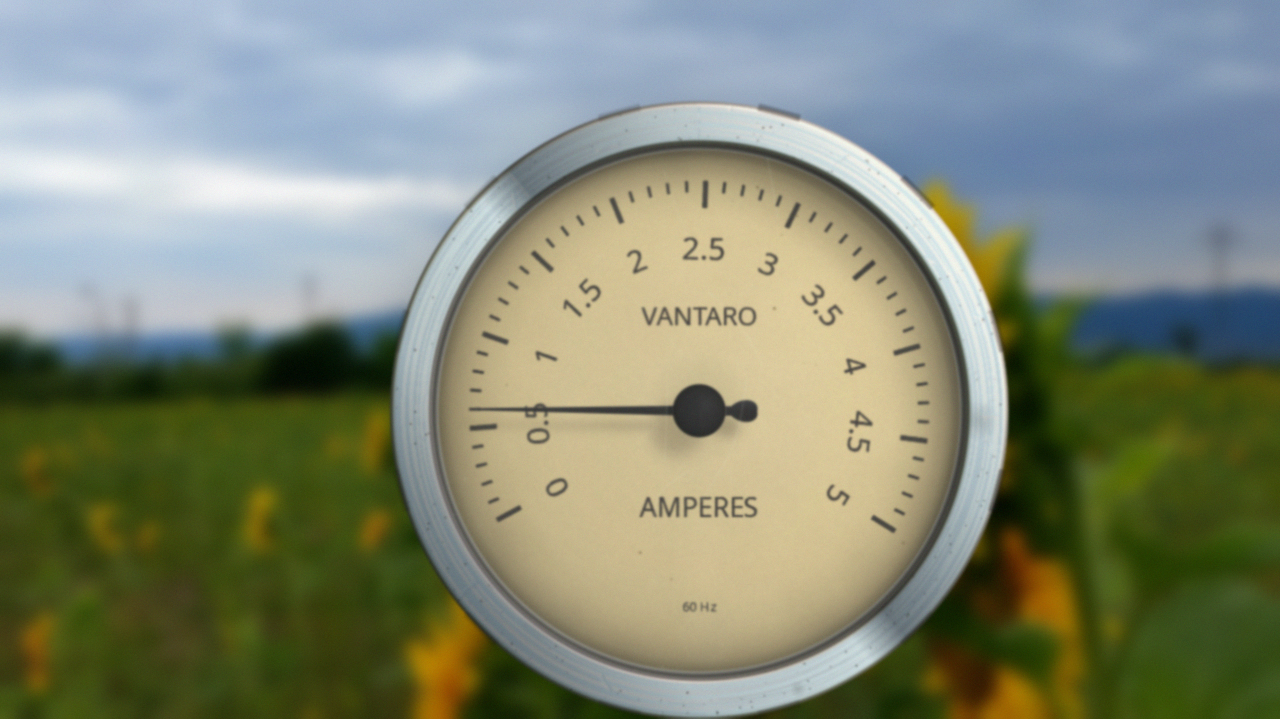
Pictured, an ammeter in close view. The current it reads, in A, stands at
0.6 A
